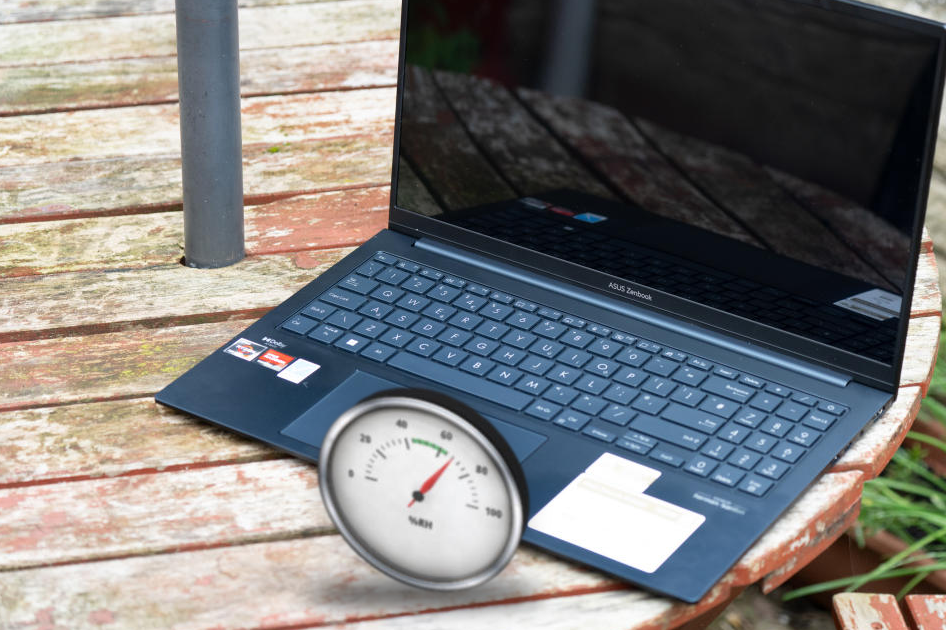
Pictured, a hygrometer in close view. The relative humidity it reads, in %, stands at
68 %
